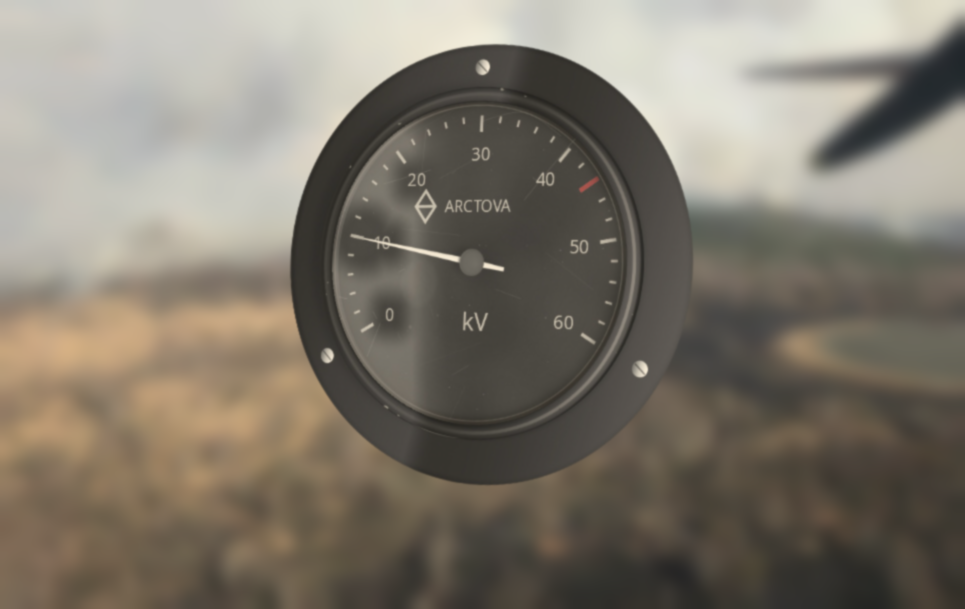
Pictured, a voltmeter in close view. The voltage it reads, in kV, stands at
10 kV
